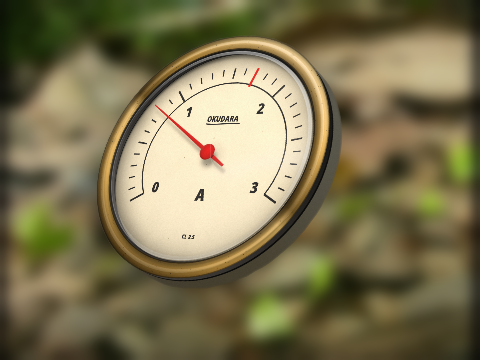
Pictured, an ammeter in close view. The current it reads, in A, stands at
0.8 A
